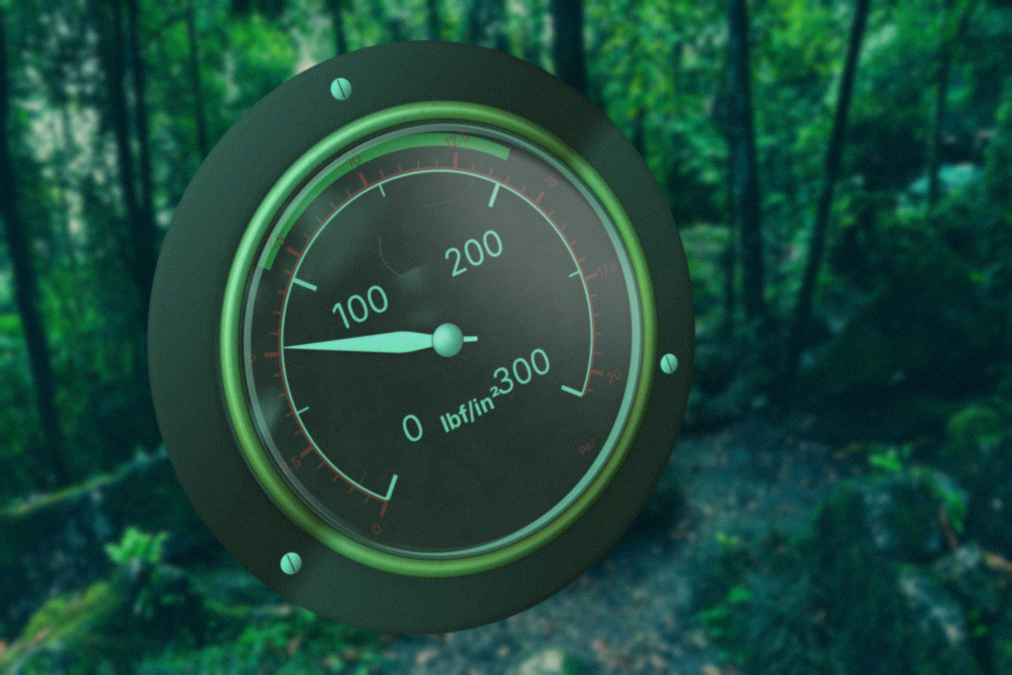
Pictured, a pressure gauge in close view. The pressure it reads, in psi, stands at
75 psi
